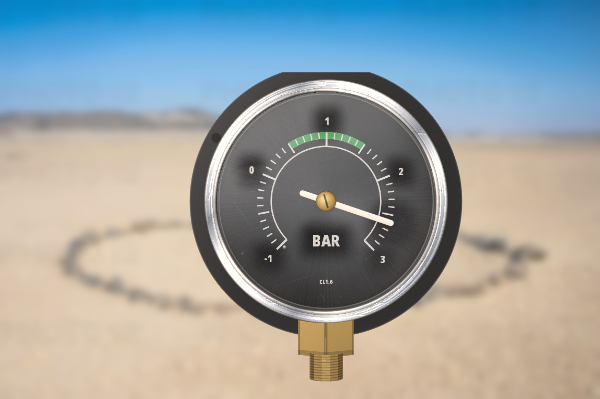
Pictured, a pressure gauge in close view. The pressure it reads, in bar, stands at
2.6 bar
